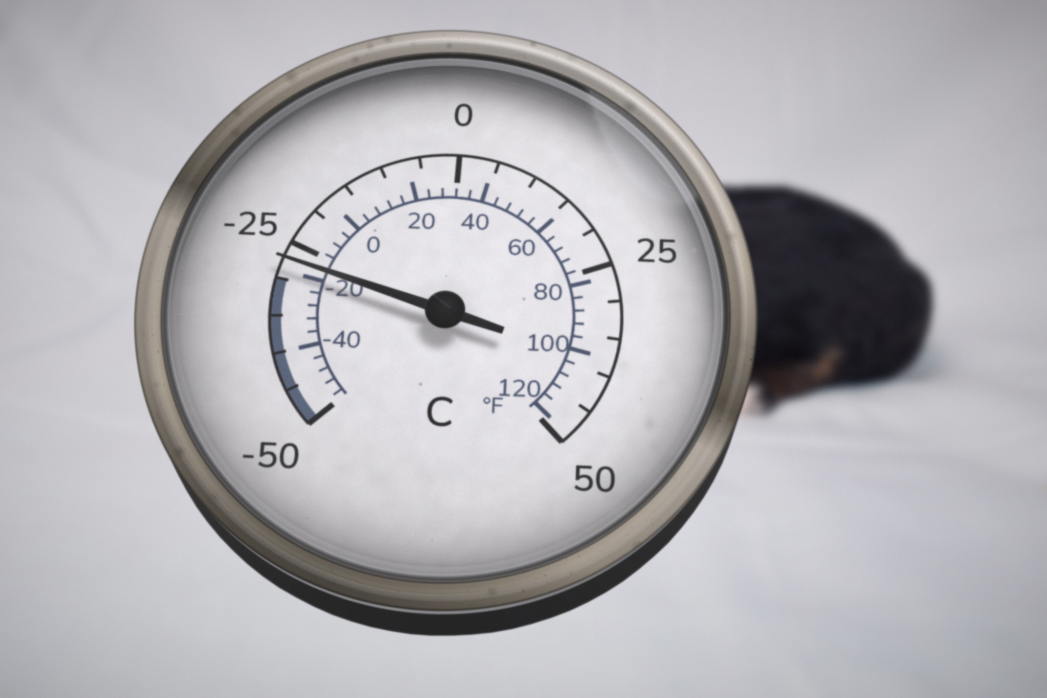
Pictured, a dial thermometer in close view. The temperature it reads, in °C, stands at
-27.5 °C
